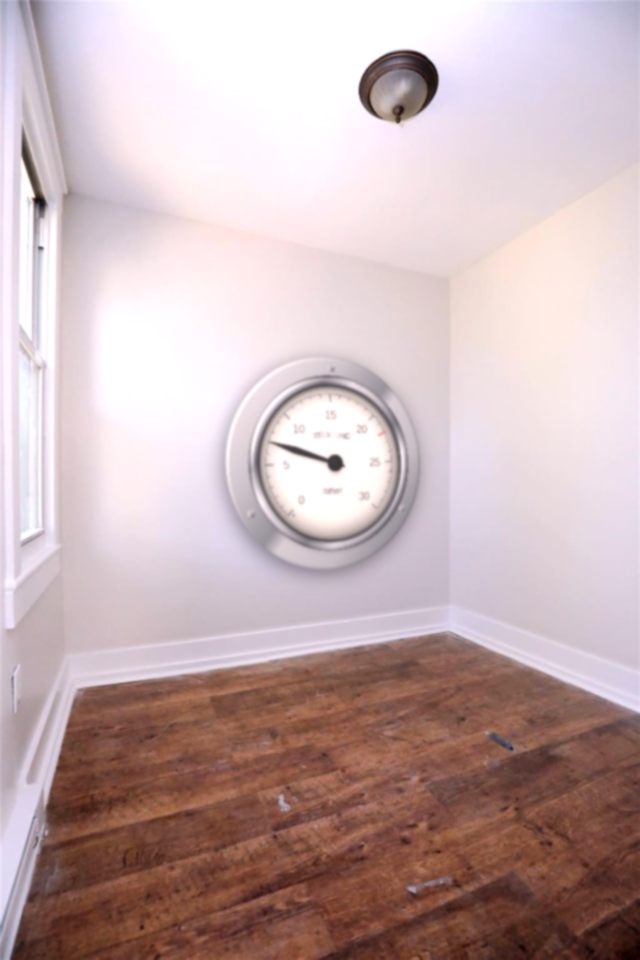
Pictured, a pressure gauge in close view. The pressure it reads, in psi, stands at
7 psi
